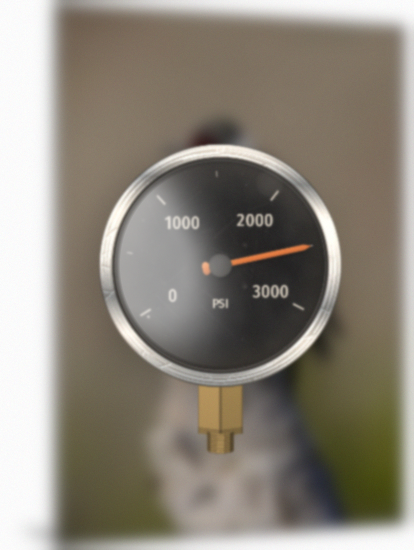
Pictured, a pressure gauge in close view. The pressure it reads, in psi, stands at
2500 psi
